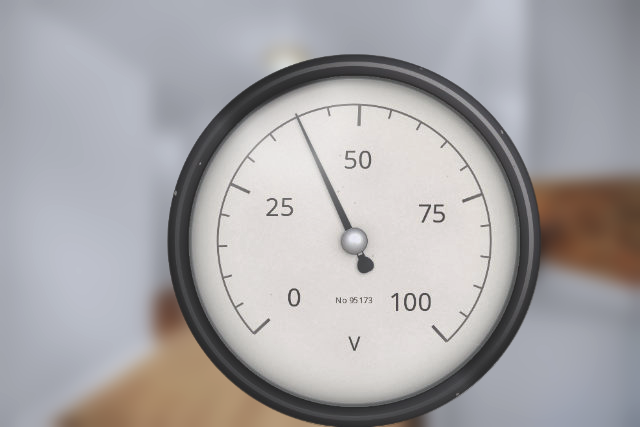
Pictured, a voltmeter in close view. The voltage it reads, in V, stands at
40 V
